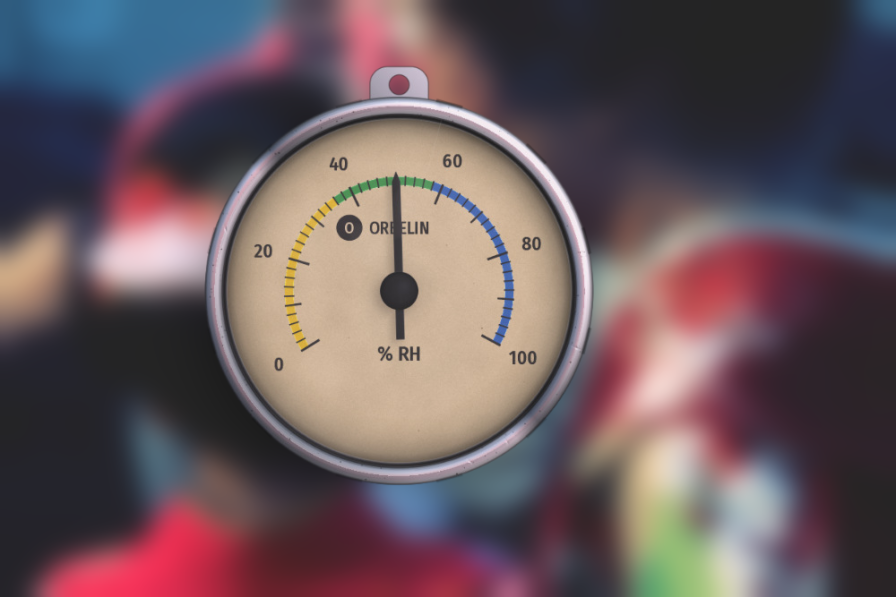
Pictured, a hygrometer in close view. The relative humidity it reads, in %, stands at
50 %
